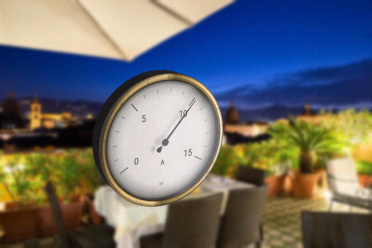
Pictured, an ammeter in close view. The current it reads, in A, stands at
10 A
